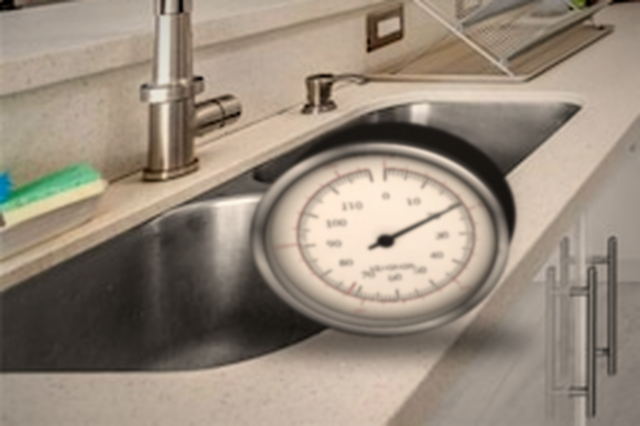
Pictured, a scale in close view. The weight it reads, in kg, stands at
20 kg
